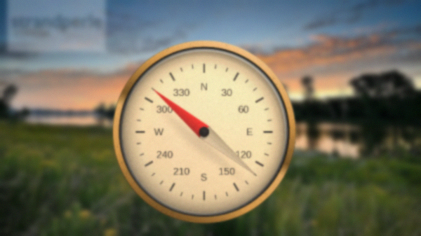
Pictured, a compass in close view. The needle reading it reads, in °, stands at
310 °
